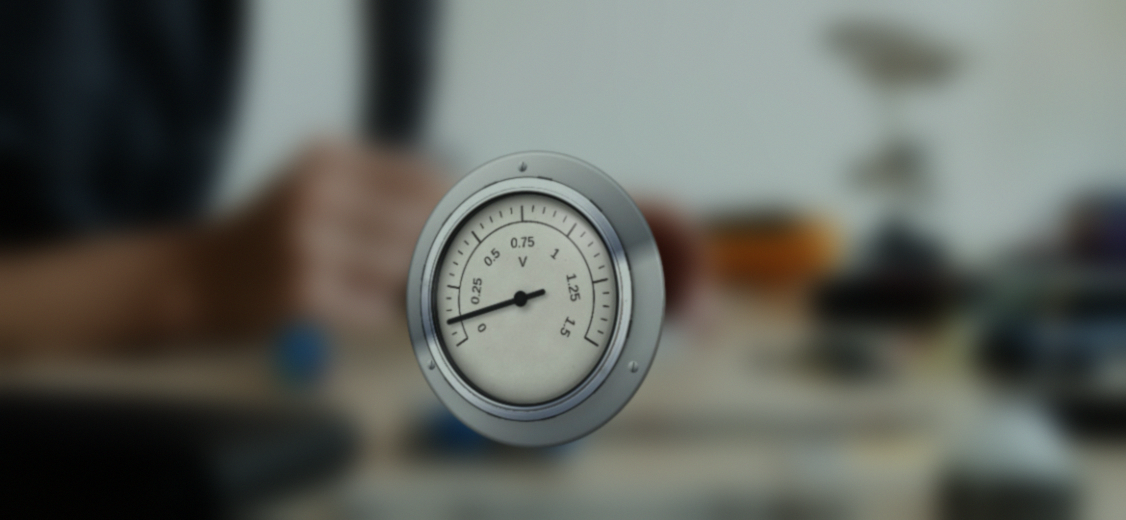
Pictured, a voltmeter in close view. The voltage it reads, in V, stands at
0.1 V
